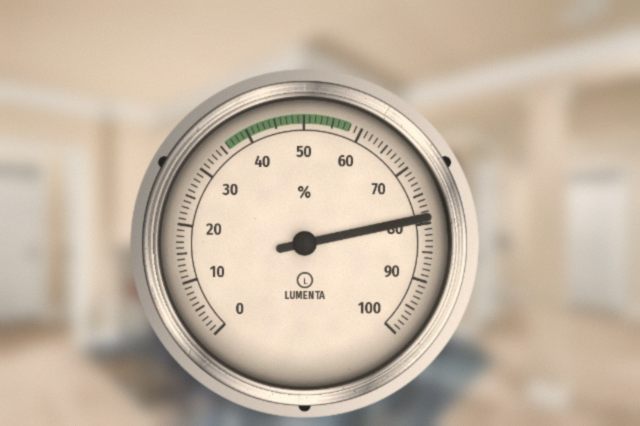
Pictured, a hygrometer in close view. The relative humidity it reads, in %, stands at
79 %
